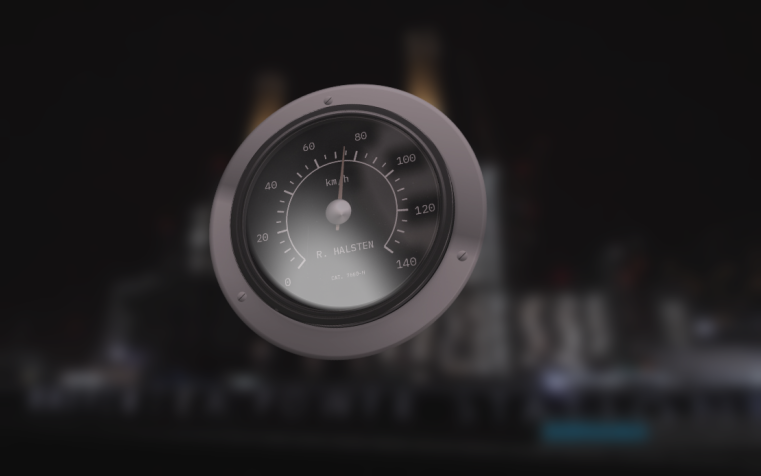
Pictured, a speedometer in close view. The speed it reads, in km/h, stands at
75 km/h
